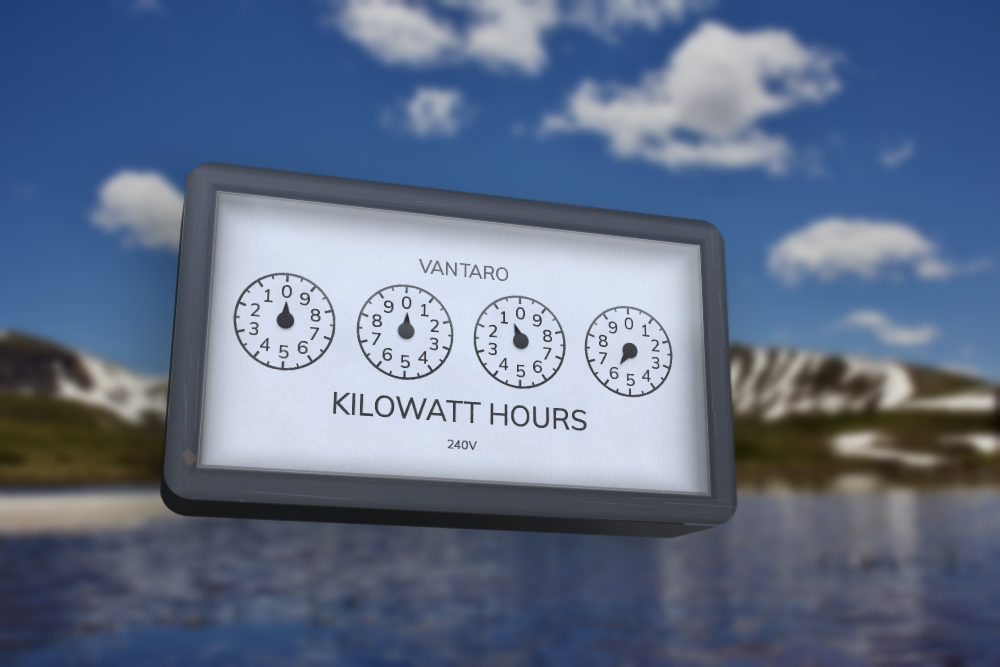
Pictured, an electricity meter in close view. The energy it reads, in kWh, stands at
6 kWh
